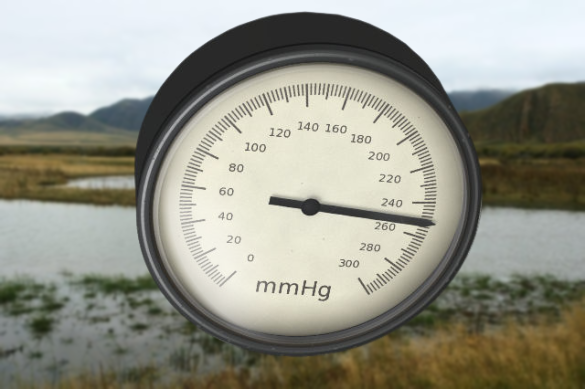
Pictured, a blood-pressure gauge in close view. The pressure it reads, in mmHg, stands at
250 mmHg
